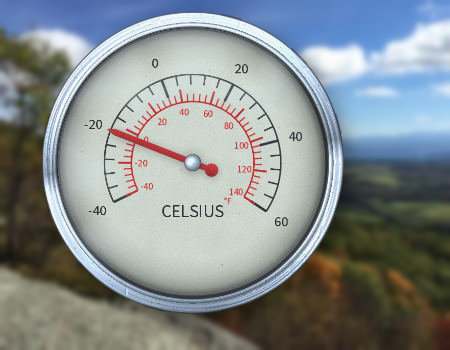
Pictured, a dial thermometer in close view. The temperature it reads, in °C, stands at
-20 °C
